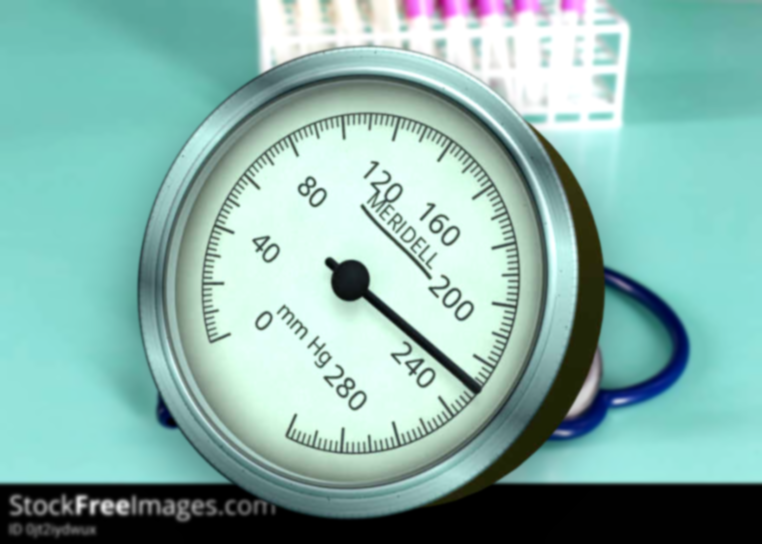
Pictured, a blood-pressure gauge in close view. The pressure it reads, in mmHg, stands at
228 mmHg
